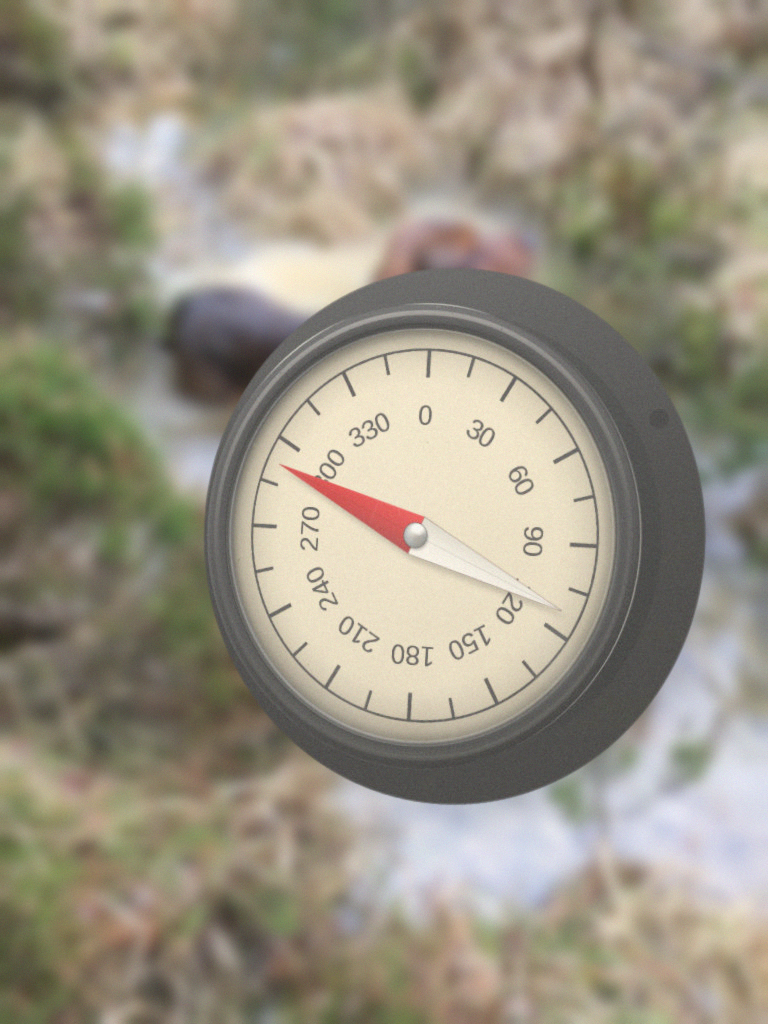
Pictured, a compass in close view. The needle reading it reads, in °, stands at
292.5 °
